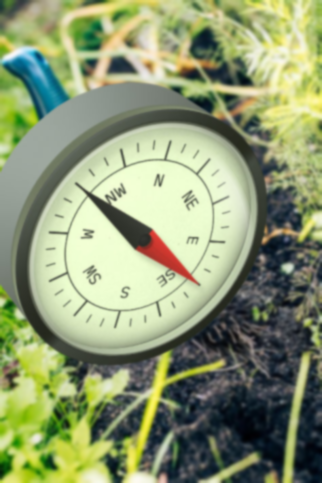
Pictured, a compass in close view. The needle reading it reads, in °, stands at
120 °
